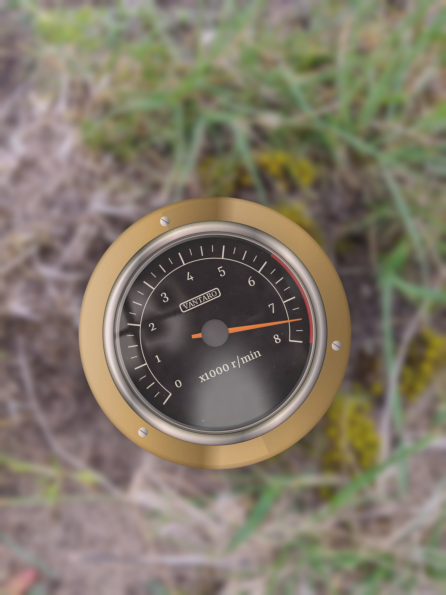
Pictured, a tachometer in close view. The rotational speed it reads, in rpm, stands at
7500 rpm
